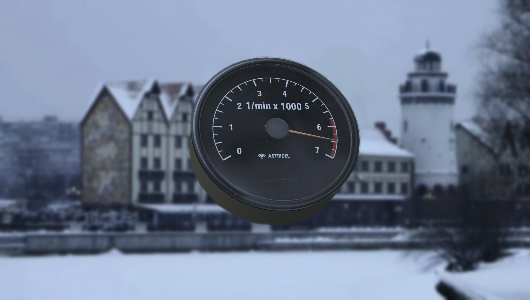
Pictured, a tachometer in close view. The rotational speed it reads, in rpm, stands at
6500 rpm
